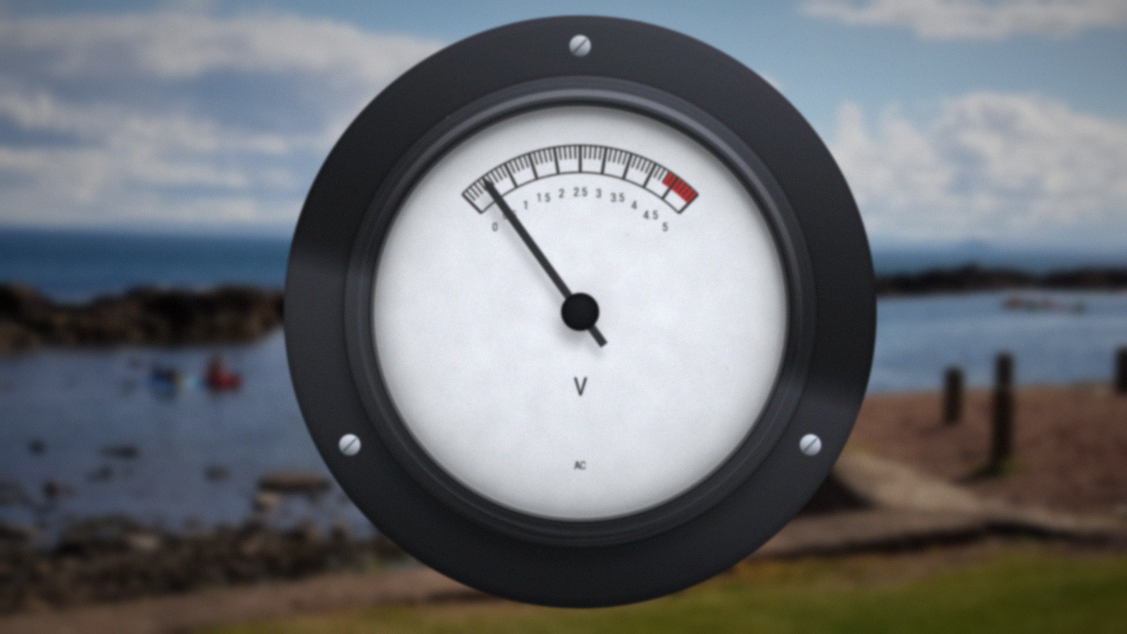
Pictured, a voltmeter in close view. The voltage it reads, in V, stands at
0.5 V
